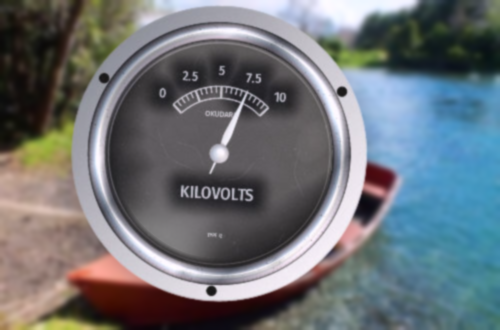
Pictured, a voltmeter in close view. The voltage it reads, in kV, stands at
7.5 kV
